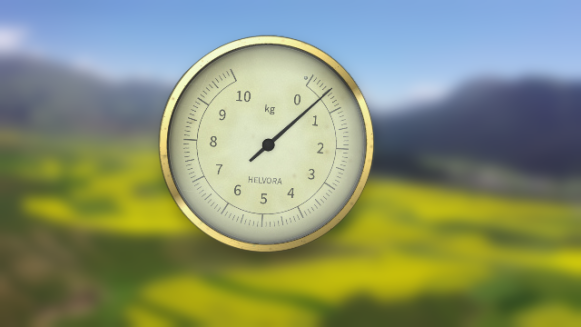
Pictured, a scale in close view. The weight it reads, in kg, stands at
0.5 kg
